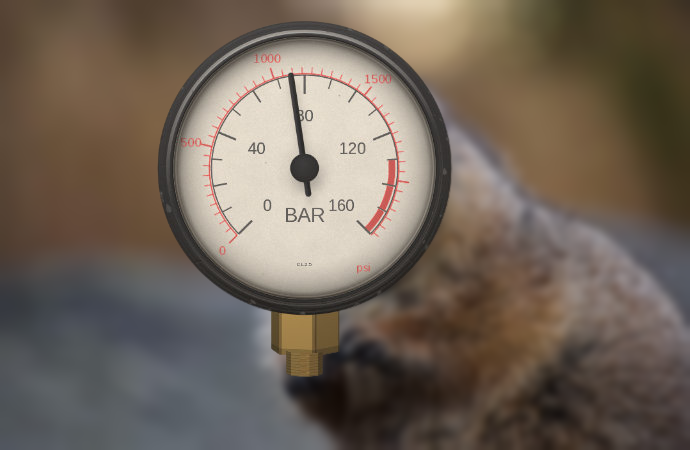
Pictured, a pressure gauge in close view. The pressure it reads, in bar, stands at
75 bar
